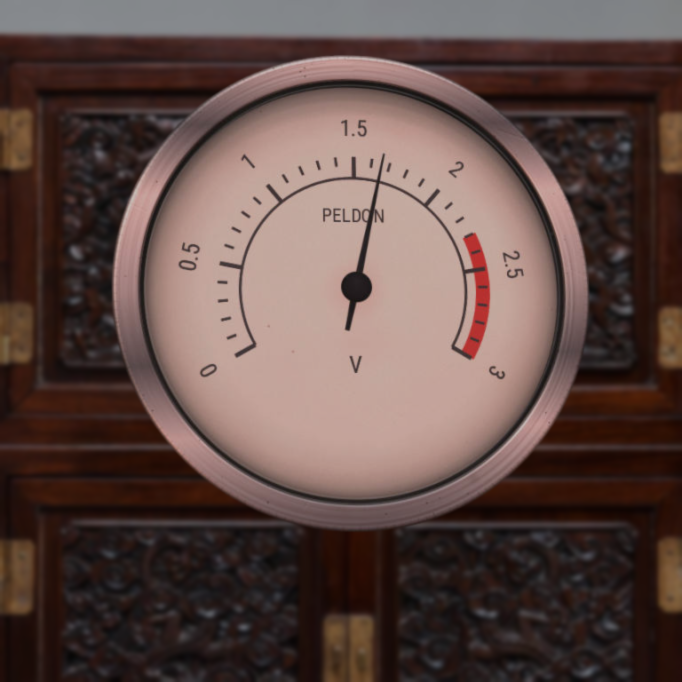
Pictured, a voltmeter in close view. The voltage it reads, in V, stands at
1.65 V
